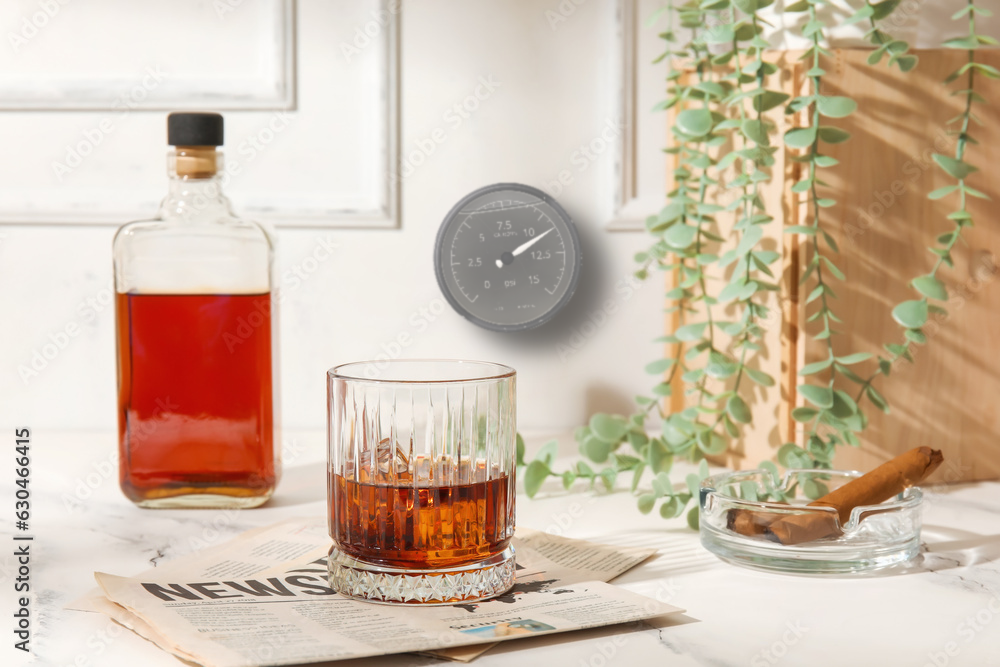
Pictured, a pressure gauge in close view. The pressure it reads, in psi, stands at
11 psi
